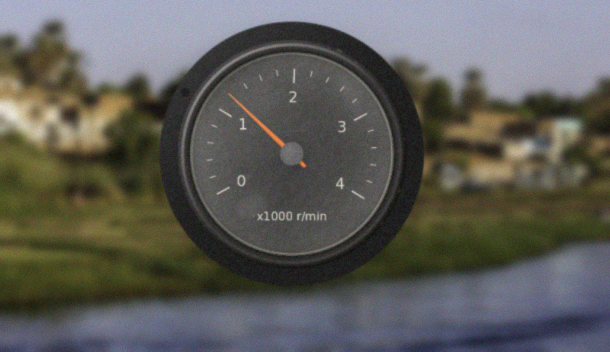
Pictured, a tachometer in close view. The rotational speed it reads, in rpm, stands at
1200 rpm
